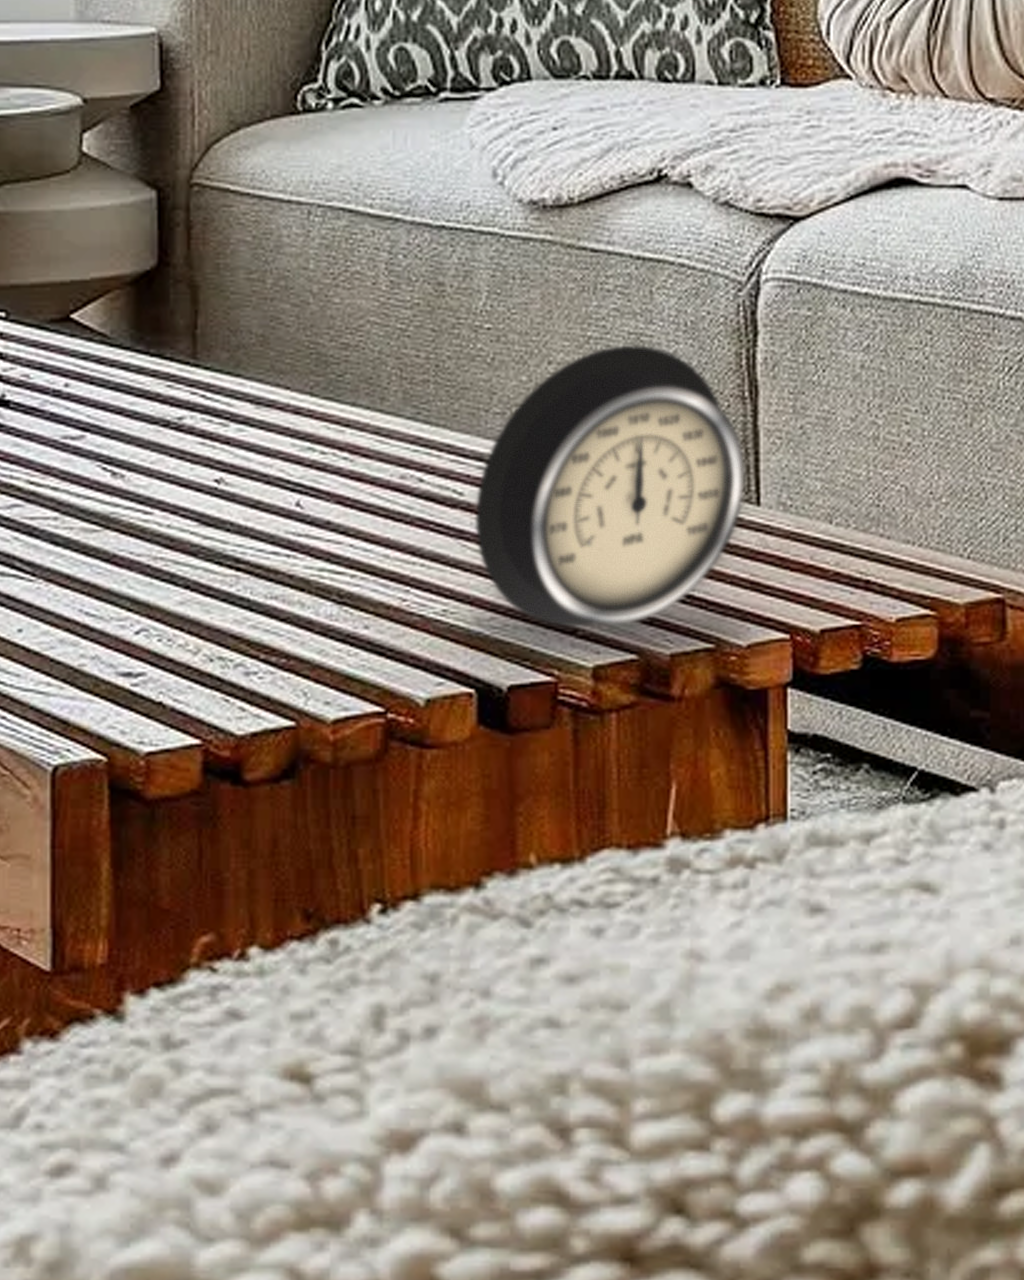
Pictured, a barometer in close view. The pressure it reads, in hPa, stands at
1010 hPa
